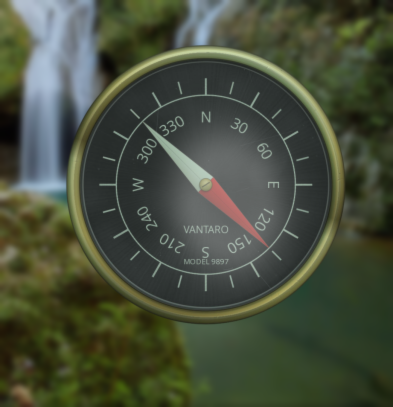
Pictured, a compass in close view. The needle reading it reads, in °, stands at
135 °
